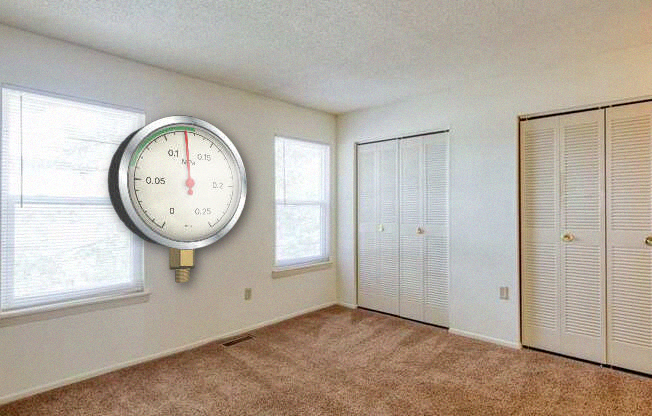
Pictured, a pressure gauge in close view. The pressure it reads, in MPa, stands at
0.12 MPa
